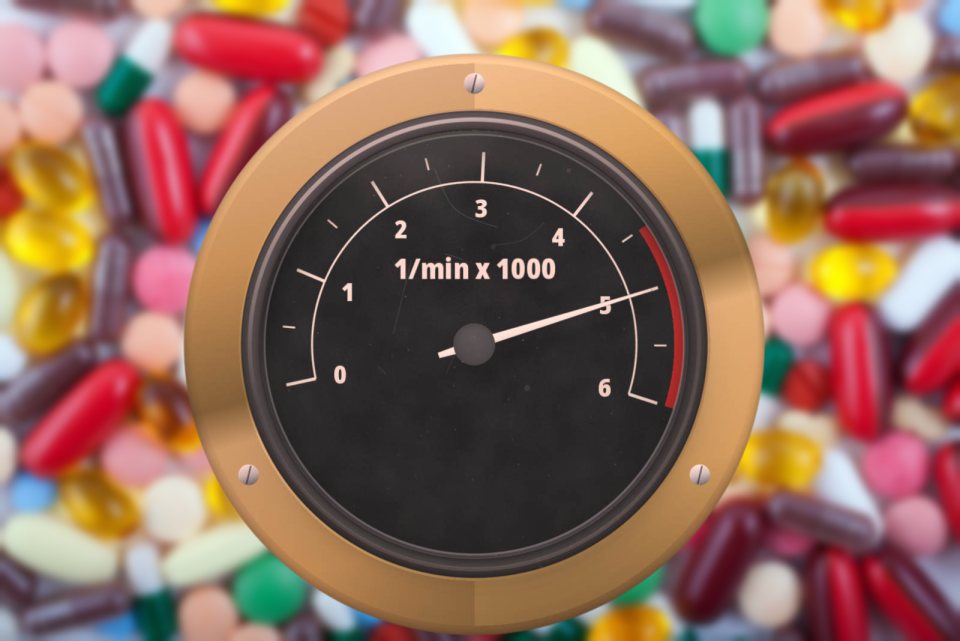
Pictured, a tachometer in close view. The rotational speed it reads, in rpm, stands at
5000 rpm
